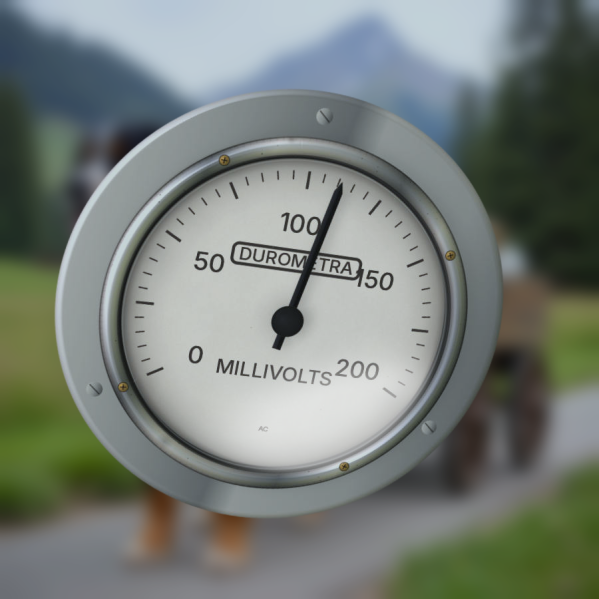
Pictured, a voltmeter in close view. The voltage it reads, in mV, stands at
110 mV
